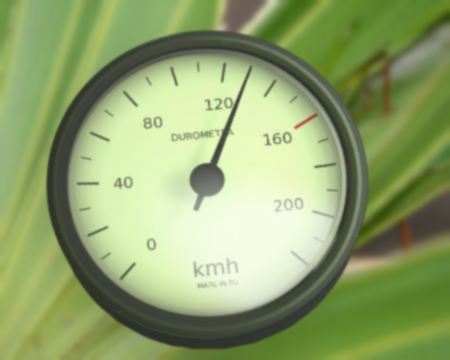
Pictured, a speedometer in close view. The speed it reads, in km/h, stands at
130 km/h
